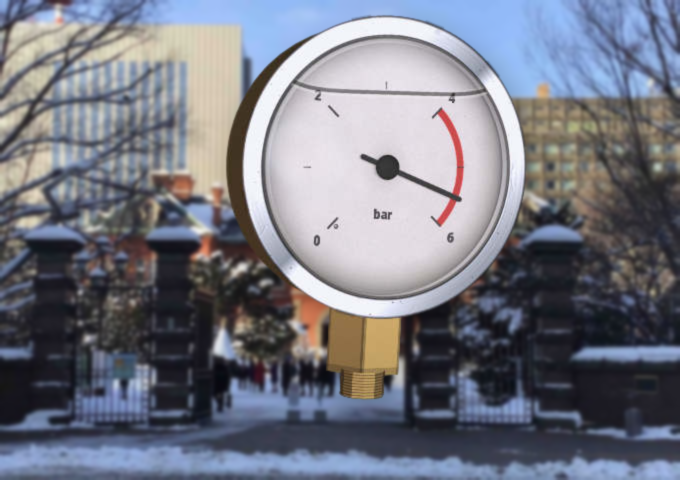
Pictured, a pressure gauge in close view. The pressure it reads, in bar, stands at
5.5 bar
